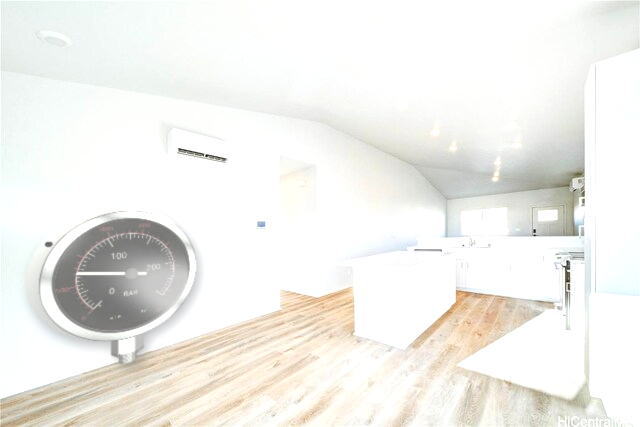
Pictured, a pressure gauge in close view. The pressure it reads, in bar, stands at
50 bar
